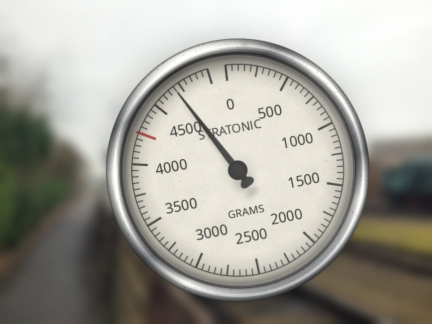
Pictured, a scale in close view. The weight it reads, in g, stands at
4700 g
